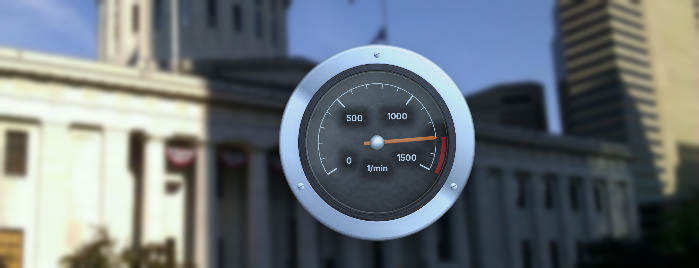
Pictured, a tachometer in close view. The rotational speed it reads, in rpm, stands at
1300 rpm
